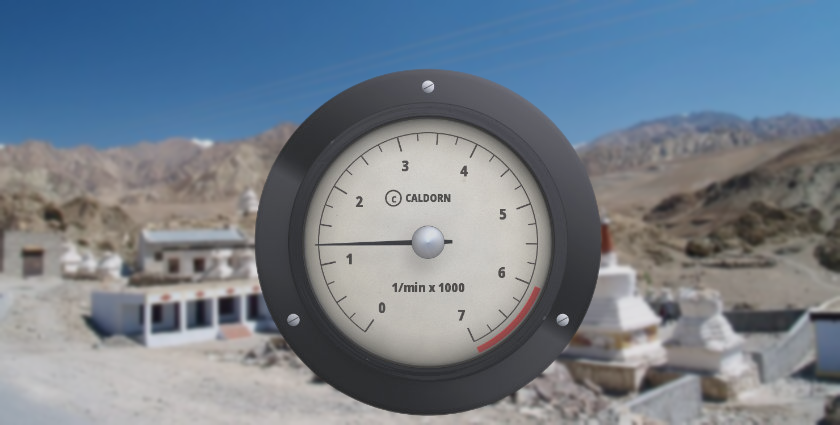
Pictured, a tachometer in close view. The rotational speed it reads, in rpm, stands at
1250 rpm
